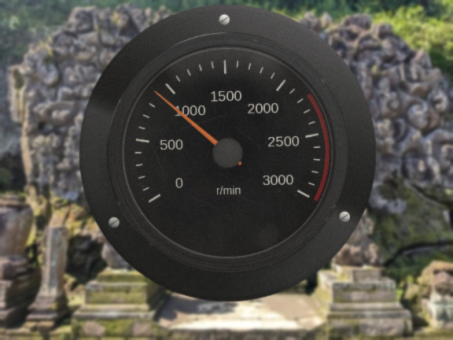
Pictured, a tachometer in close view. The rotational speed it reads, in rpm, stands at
900 rpm
